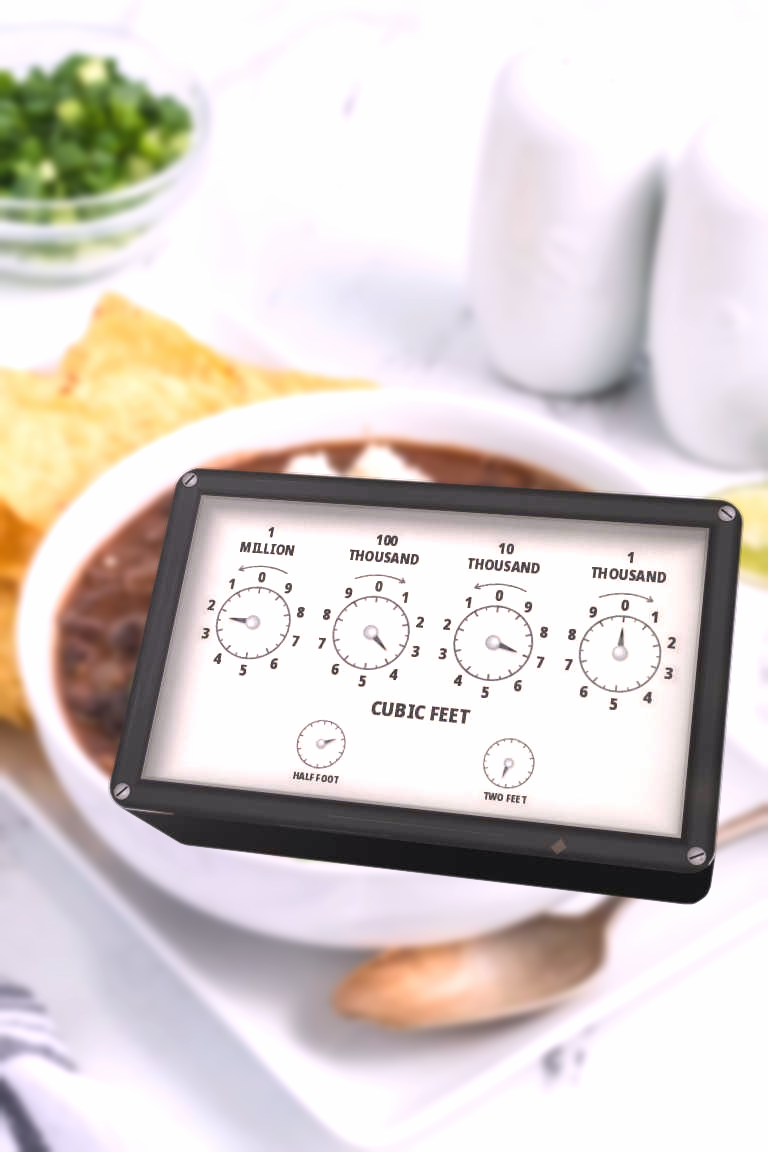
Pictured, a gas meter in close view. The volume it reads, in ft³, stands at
237000 ft³
